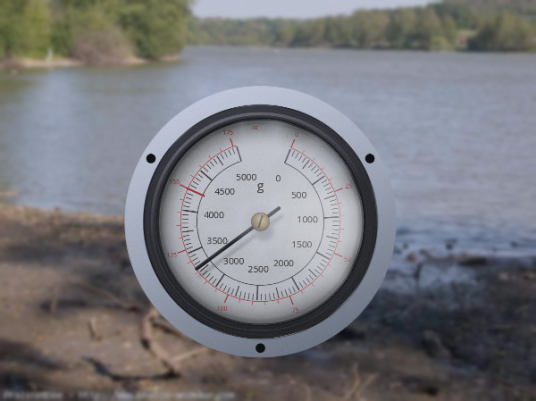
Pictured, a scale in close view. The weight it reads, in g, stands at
3300 g
